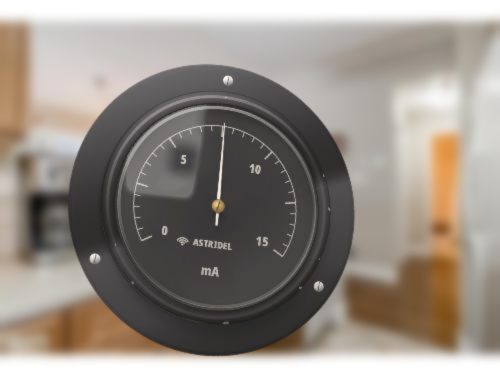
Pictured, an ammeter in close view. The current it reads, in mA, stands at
7.5 mA
